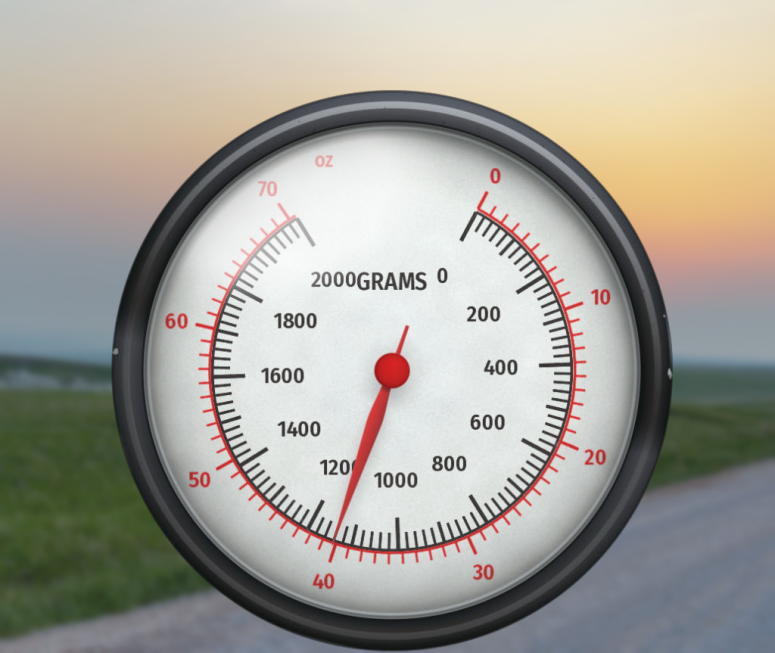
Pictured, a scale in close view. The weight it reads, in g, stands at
1140 g
